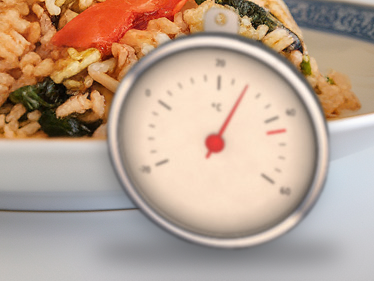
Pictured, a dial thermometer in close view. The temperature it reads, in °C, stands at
28 °C
